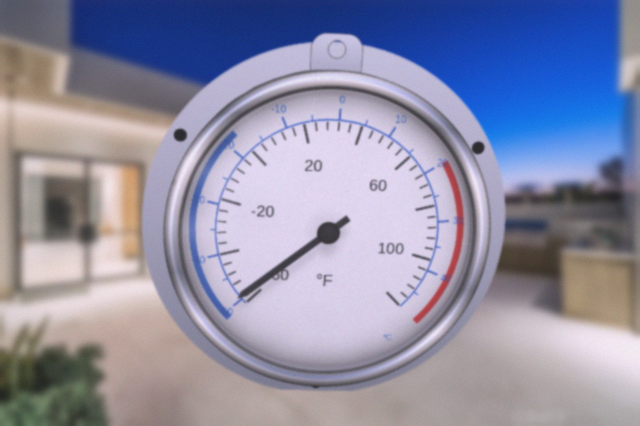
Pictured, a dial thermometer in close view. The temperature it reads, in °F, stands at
-56 °F
